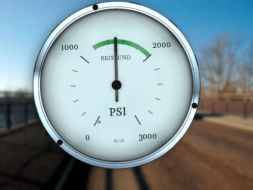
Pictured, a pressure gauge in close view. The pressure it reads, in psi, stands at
1500 psi
